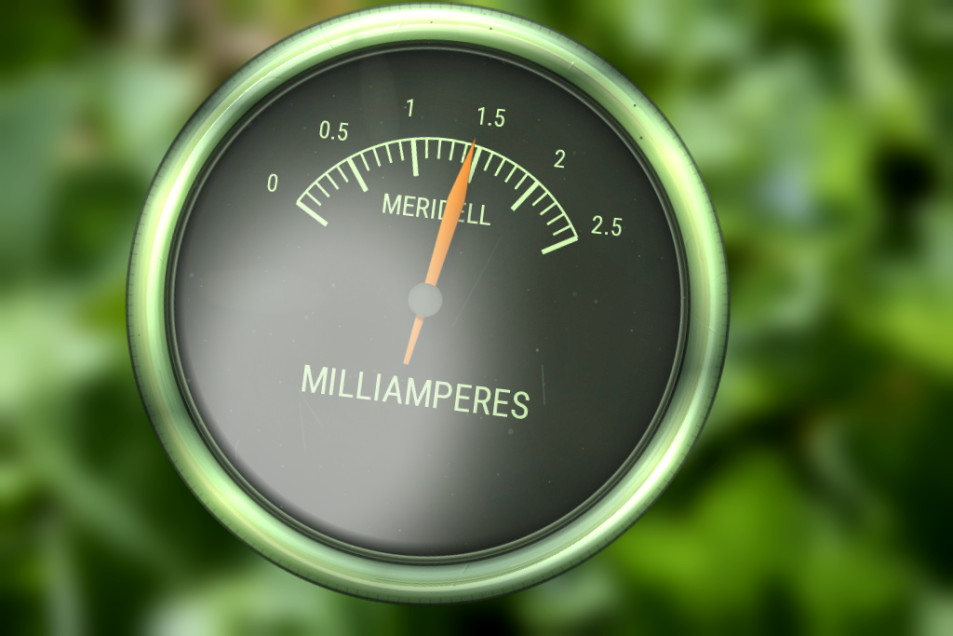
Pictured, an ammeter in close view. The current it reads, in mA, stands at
1.45 mA
